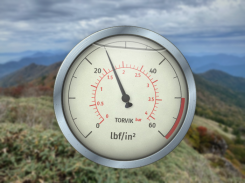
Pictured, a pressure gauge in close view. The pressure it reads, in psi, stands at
25 psi
